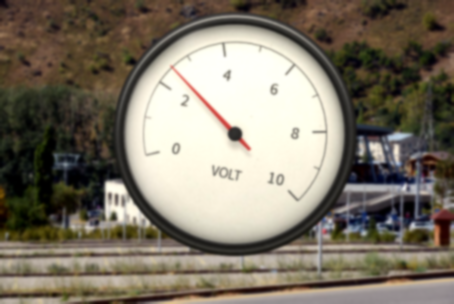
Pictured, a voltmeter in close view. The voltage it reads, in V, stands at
2.5 V
